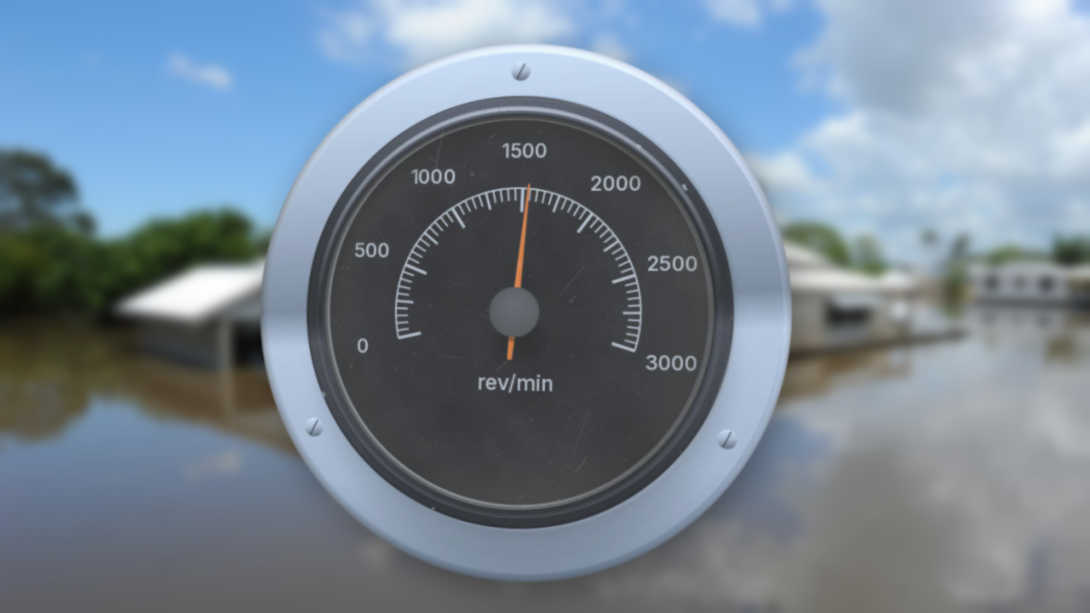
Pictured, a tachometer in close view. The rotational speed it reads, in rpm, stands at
1550 rpm
